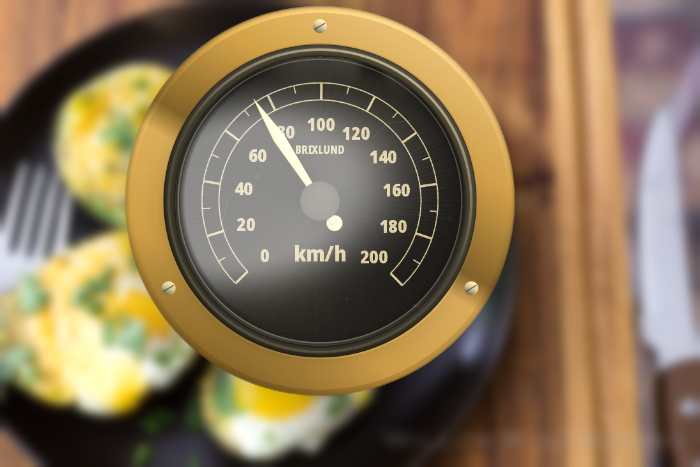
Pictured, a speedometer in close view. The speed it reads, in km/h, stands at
75 km/h
